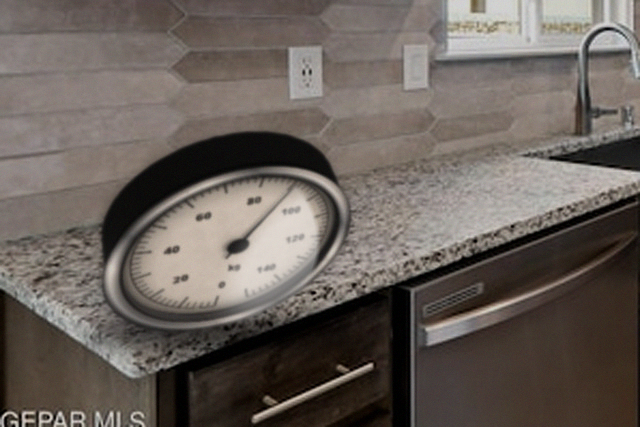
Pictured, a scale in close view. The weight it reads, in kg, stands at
90 kg
